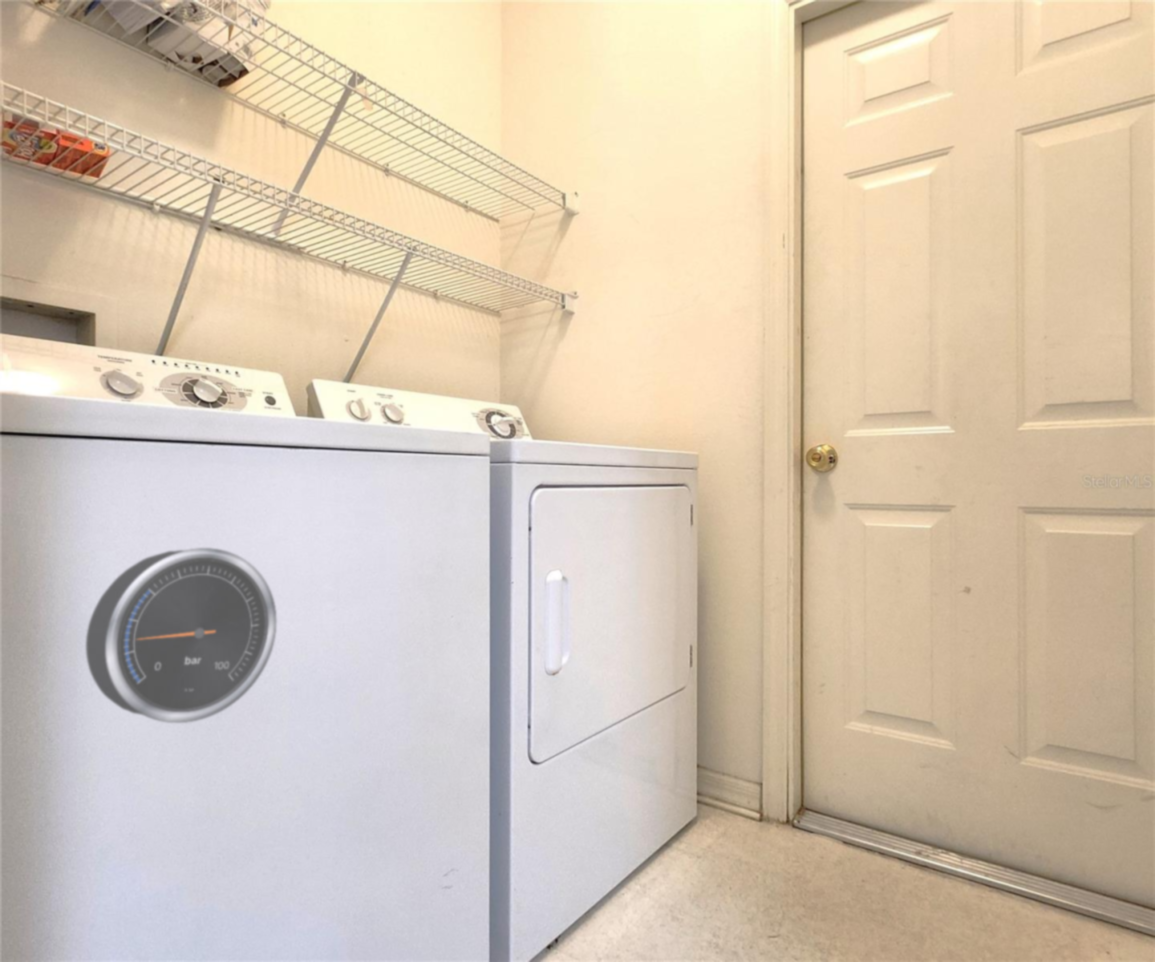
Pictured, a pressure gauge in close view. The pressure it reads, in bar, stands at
14 bar
